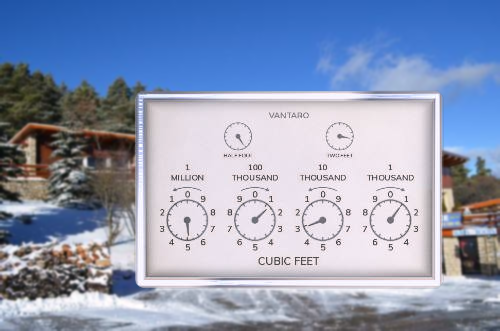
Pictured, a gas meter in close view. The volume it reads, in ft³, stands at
513100 ft³
